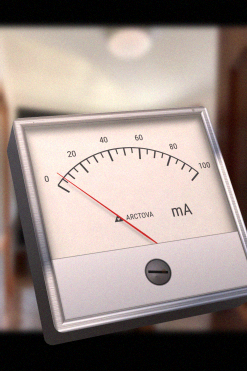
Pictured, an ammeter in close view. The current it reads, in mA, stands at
5 mA
